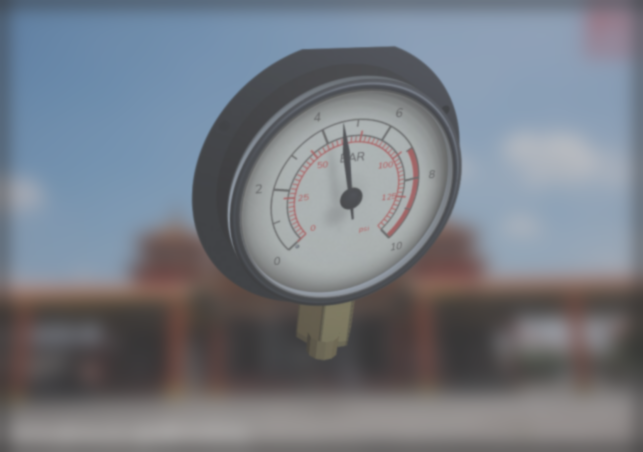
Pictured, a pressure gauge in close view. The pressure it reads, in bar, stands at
4.5 bar
